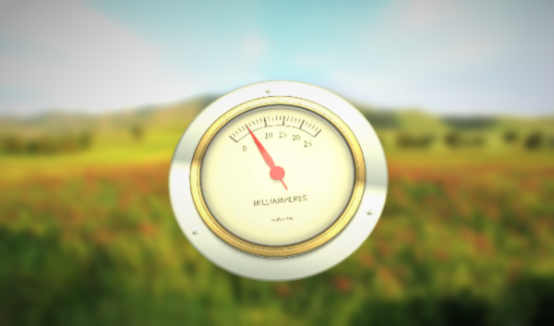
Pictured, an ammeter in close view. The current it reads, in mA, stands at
5 mA
